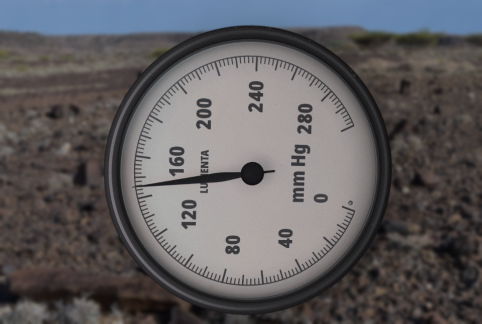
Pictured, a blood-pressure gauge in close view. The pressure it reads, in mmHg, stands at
146 mmHg
